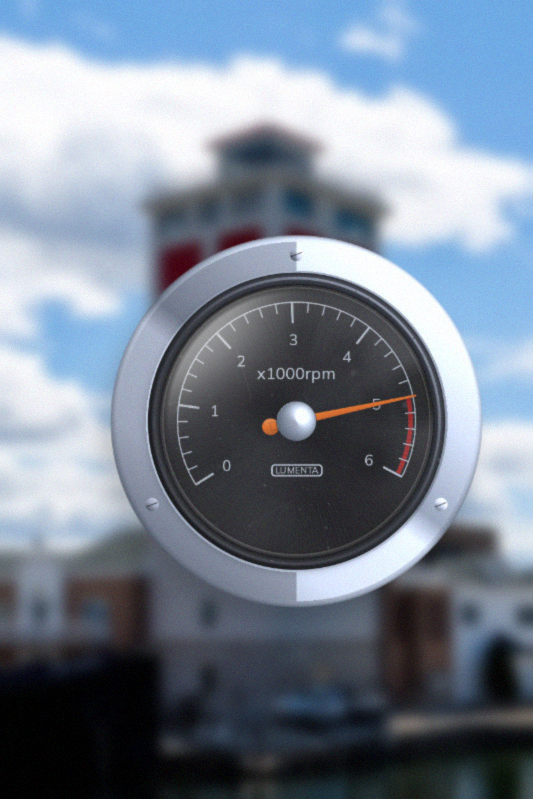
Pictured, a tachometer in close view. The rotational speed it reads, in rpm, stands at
5000 rpm
